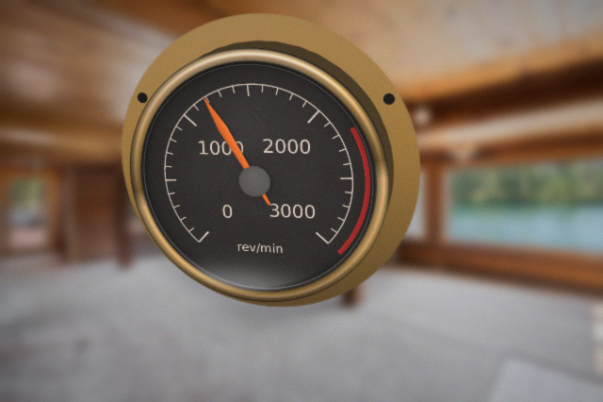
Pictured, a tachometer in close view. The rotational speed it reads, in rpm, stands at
1200 rpm
